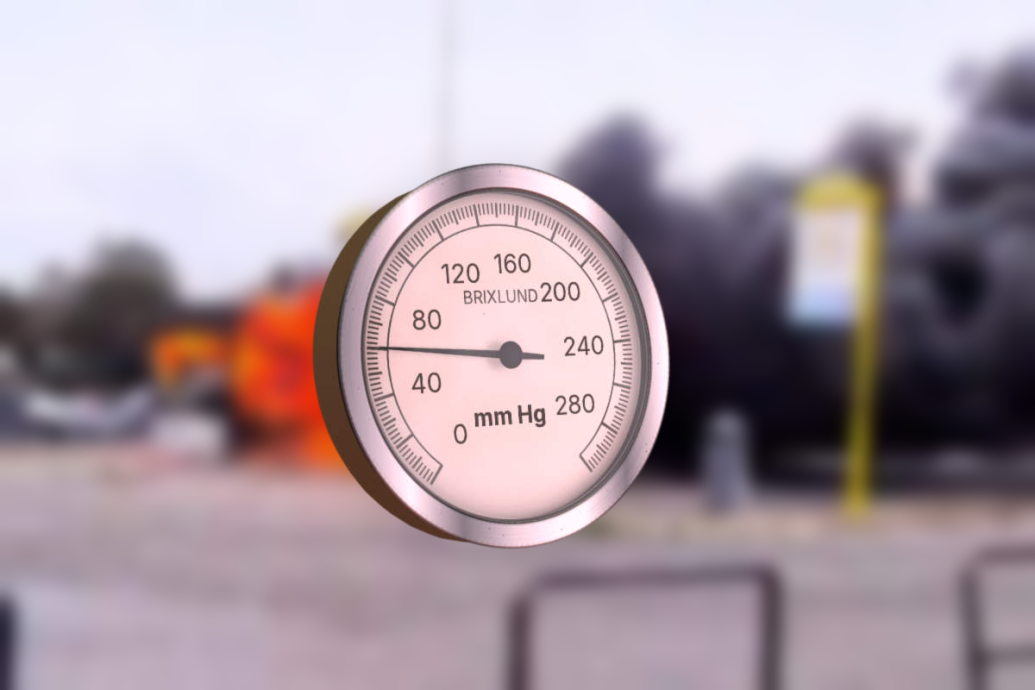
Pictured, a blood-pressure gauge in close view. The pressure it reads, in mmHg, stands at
60 mmHg
